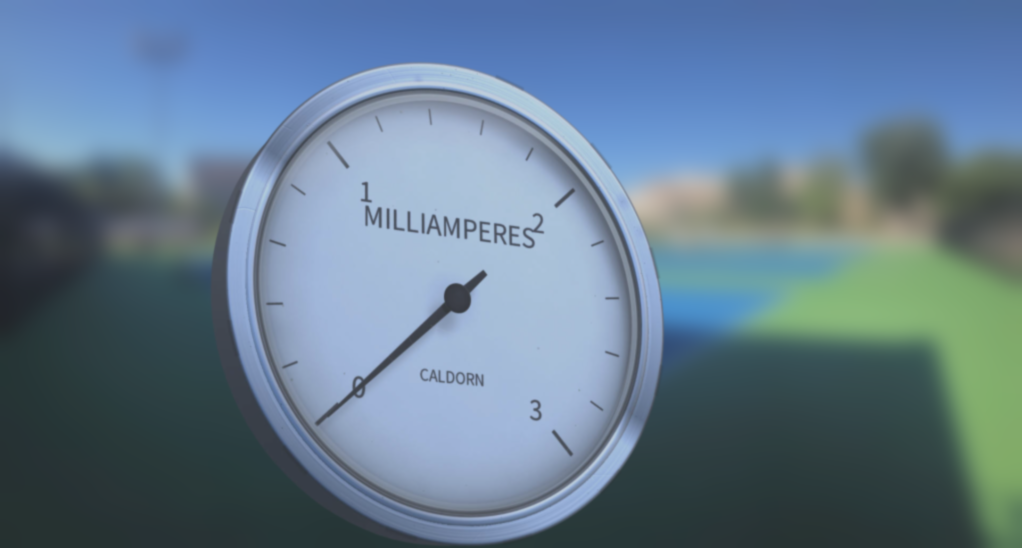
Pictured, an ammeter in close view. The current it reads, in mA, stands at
0 mA
